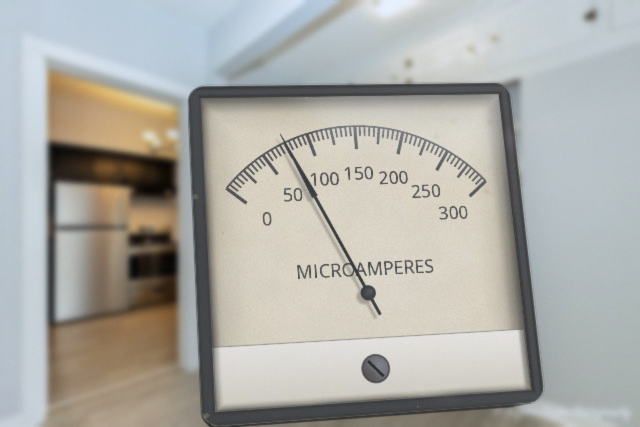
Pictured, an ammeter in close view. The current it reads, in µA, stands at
75 µA
